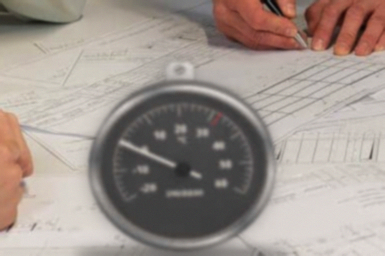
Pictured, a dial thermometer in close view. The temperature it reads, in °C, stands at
0 °C
